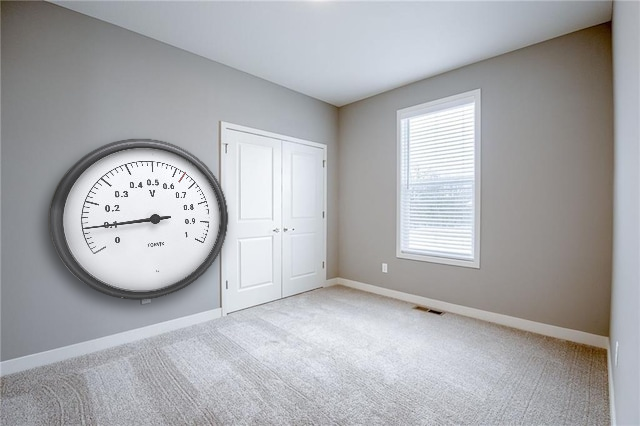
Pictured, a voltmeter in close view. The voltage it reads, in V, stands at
0.1 V
